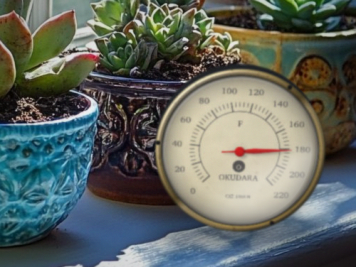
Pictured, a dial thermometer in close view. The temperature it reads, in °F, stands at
180 °F
